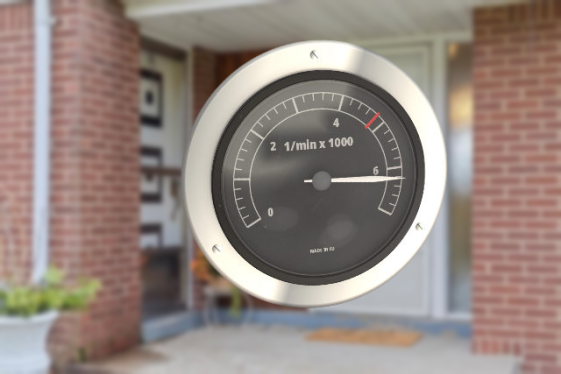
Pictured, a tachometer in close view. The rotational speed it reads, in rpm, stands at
6200 rpm
